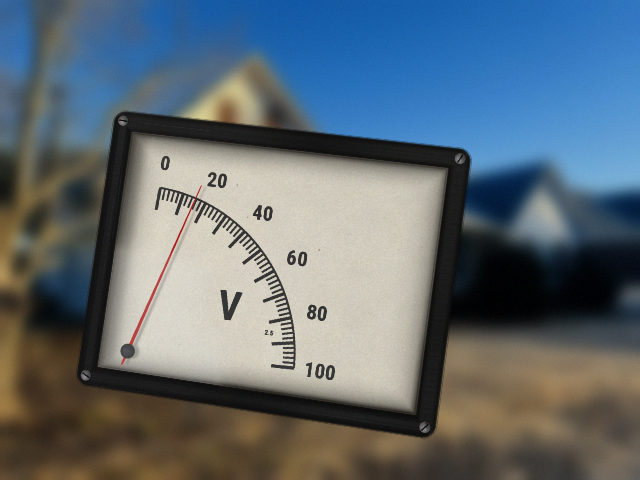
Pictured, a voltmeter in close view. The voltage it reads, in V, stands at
16 V
